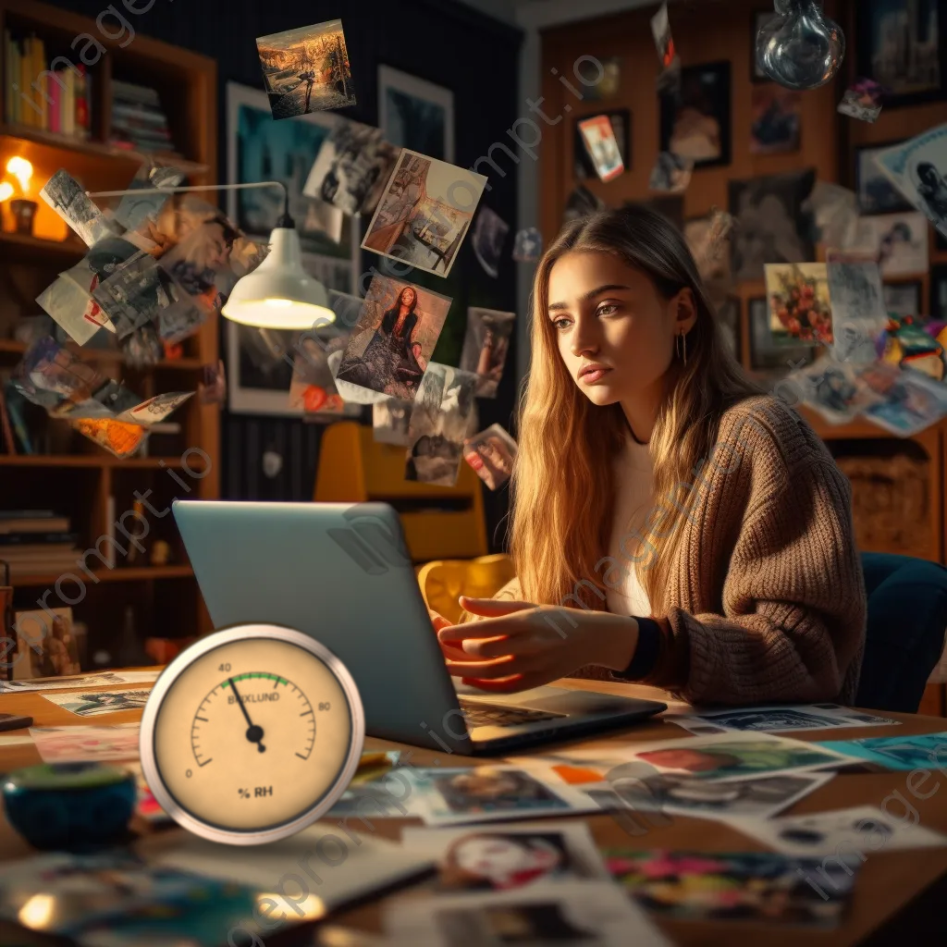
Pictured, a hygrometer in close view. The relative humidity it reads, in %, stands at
40 %
